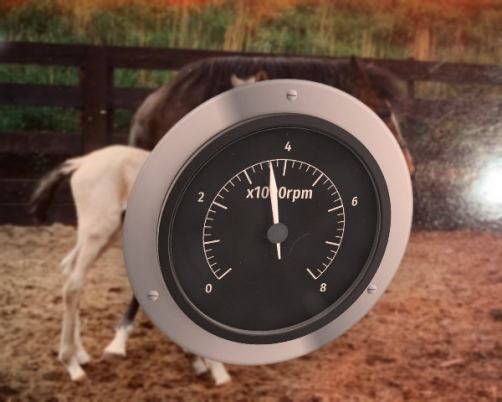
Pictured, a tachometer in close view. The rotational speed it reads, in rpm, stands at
3600 rpm
